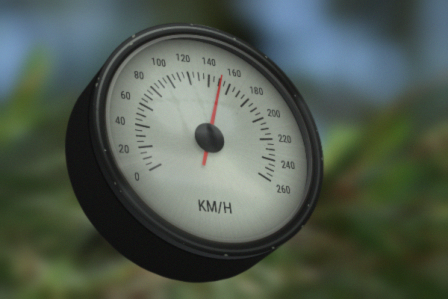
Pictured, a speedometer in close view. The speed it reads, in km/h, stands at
150 km/h
